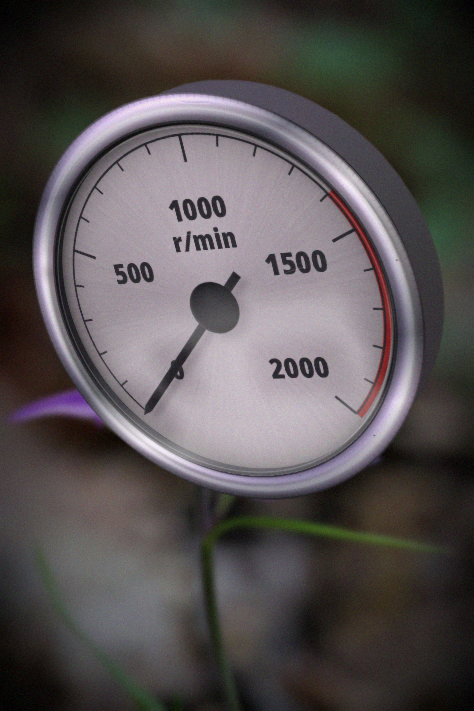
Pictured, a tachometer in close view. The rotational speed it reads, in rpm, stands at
0 rpm
